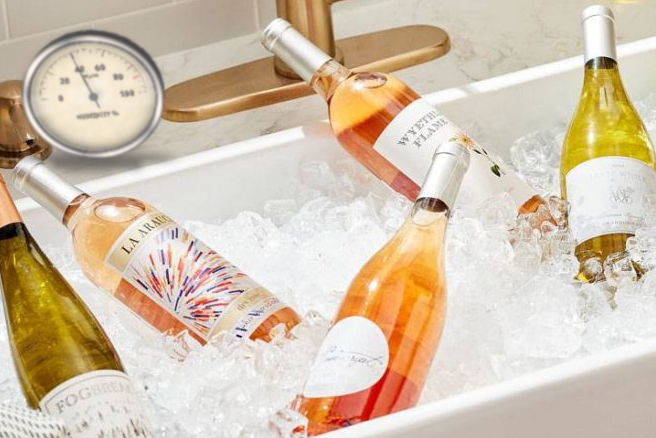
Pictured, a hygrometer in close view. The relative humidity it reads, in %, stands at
40 %
